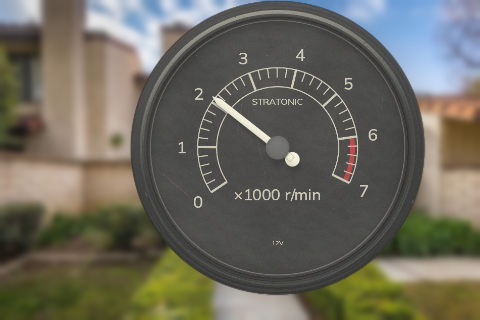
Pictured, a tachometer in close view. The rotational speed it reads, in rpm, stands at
2100 rpm
